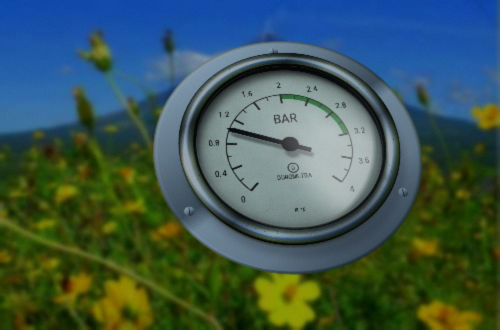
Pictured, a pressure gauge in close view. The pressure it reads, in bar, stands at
1 bar
